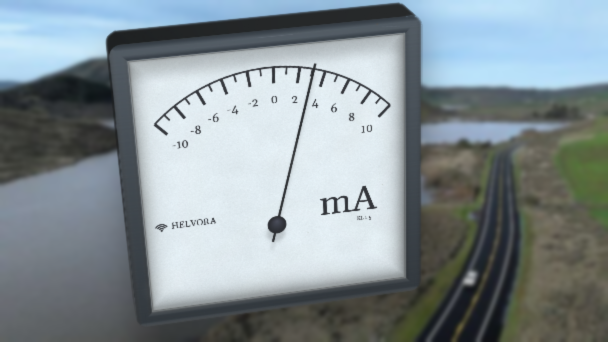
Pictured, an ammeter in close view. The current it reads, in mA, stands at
3 mA
